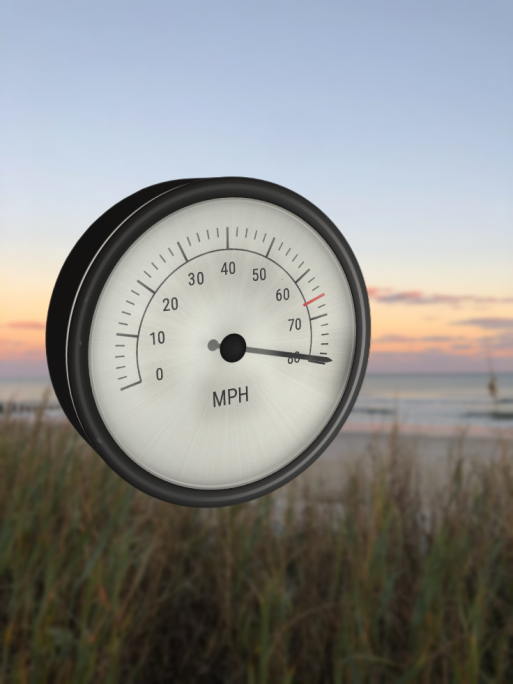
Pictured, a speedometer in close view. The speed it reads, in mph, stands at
79 mph
